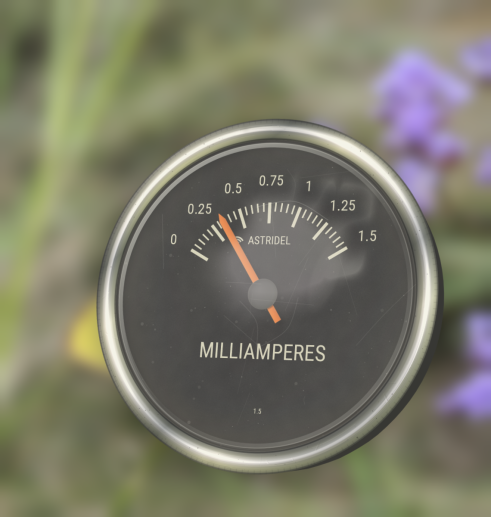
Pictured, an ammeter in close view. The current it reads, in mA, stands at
0.35 mA
